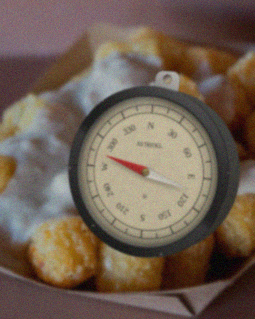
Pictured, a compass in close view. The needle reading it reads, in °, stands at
285 °
